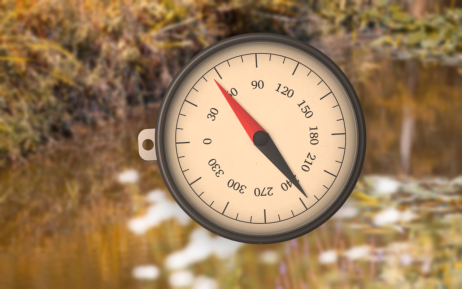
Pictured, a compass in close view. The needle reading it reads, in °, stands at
55 °
